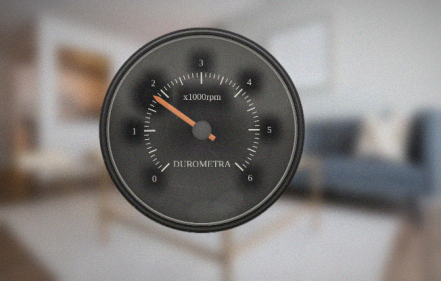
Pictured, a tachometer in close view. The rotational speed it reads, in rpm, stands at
1800 rpm
